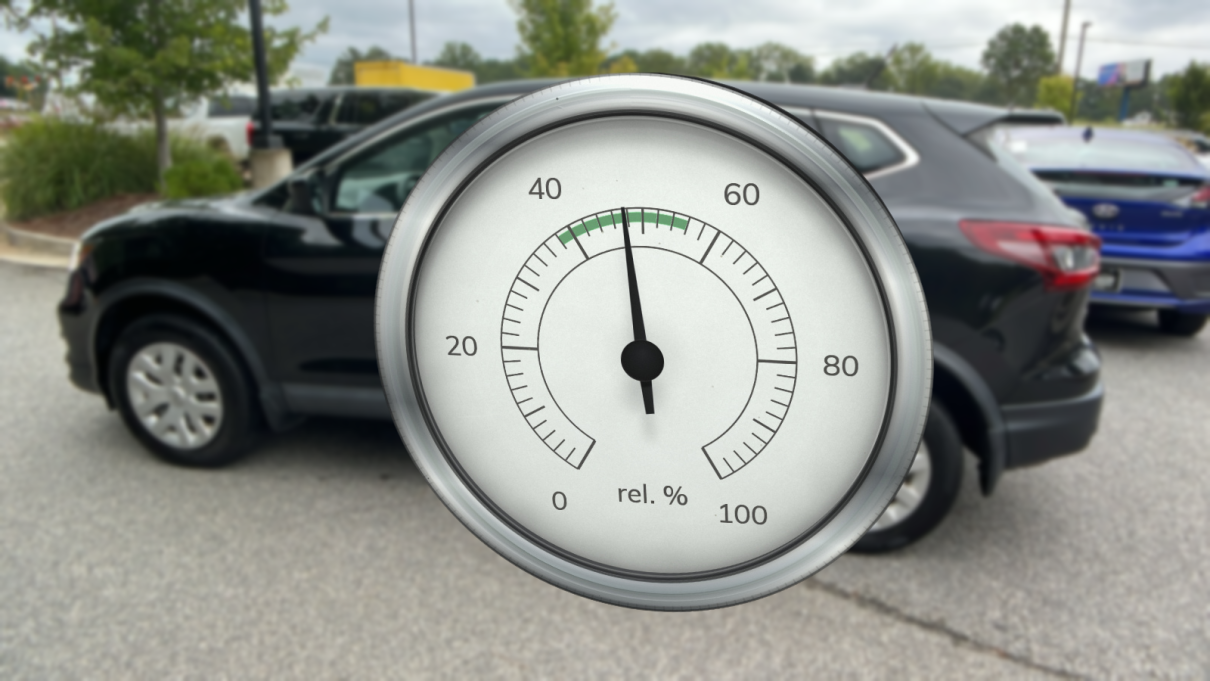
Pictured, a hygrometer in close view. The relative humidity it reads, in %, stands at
48 %
